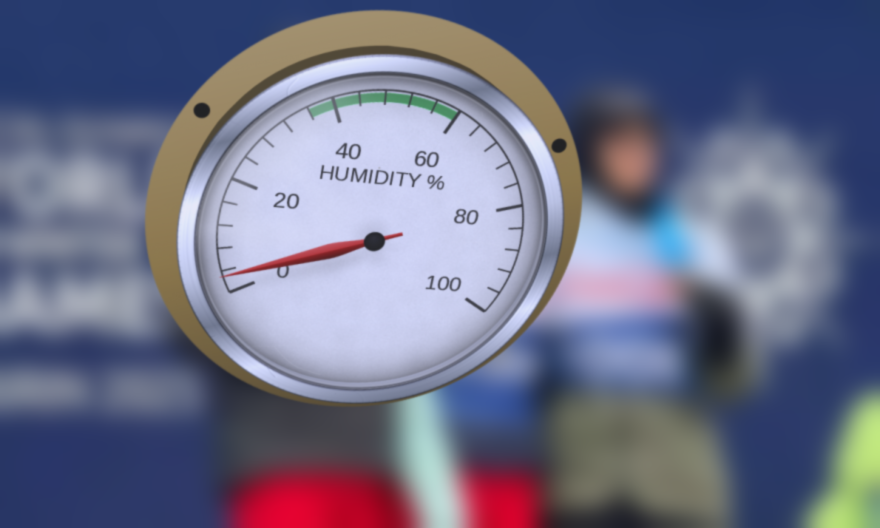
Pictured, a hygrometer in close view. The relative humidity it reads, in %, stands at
4 %
